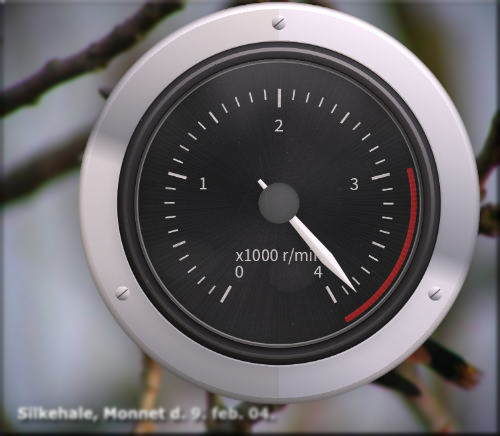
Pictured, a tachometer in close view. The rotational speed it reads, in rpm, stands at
3850 rpm
